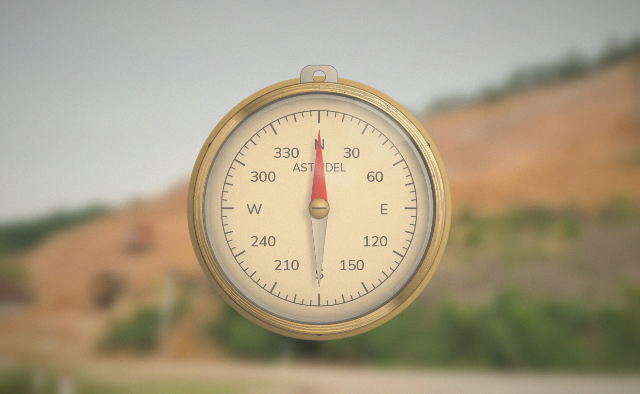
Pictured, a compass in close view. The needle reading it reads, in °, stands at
0 °
